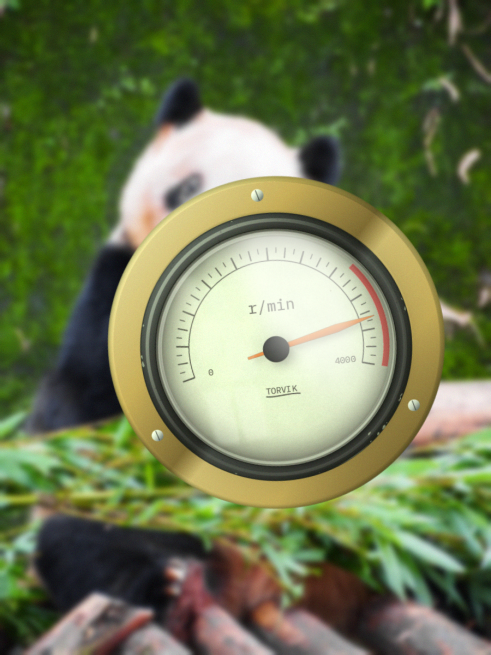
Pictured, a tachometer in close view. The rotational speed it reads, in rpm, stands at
3450 rpm
